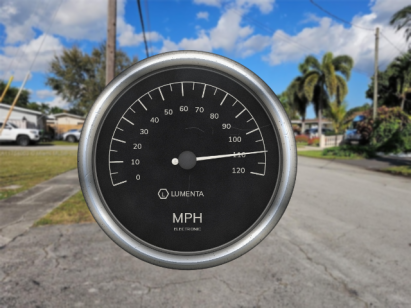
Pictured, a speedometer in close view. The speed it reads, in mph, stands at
110 mph
